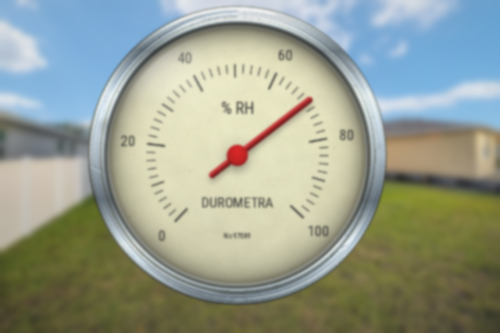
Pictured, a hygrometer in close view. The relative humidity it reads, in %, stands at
70 %
